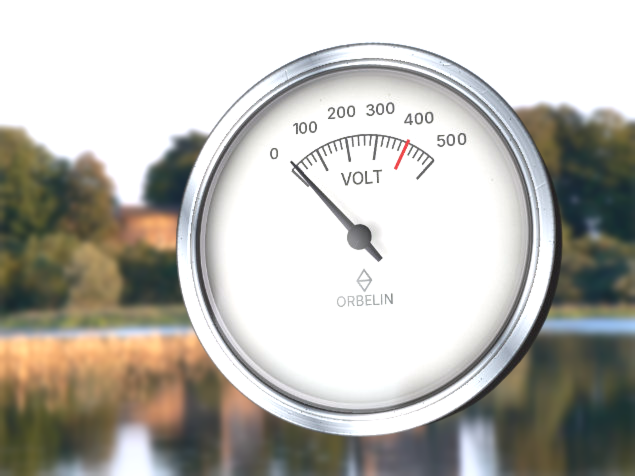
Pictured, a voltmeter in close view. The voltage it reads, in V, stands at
20 V
